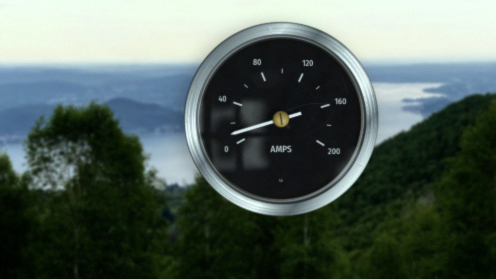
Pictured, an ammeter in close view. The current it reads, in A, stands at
10 A
